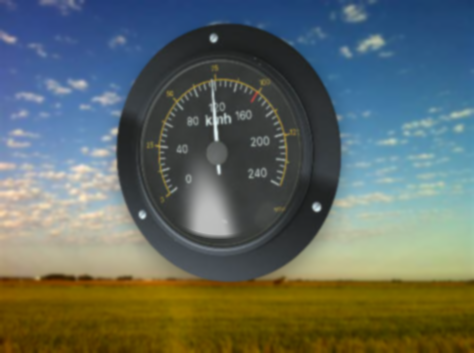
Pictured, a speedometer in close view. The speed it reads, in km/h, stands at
120 km/h
